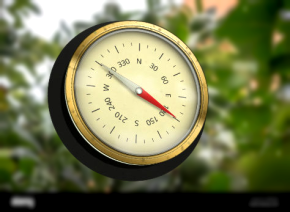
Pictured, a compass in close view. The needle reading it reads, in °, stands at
120 °
